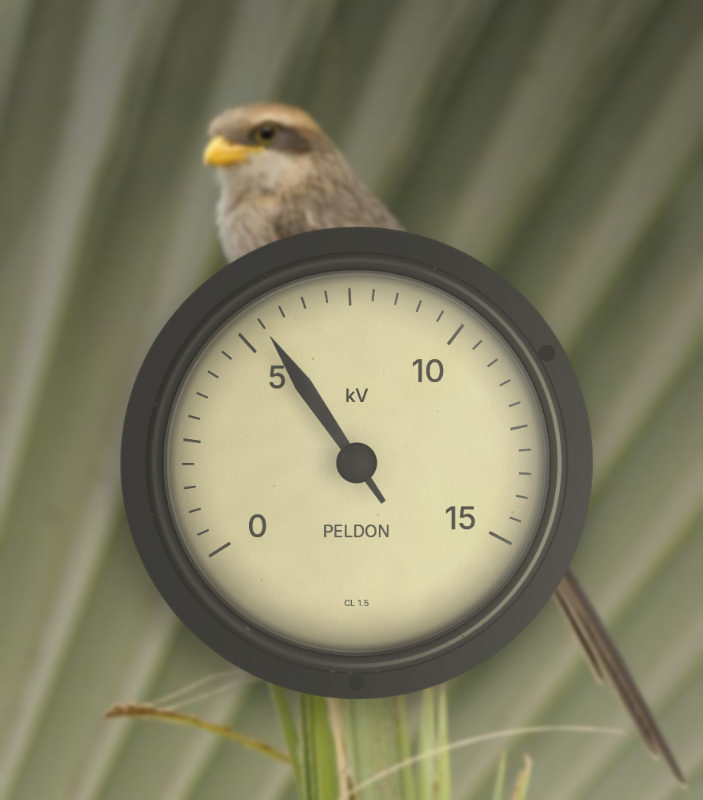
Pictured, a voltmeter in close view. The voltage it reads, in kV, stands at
5.5 kV
